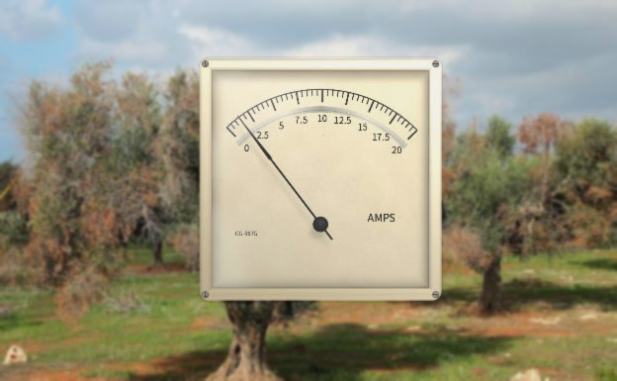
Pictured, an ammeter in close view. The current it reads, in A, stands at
1.5 A
